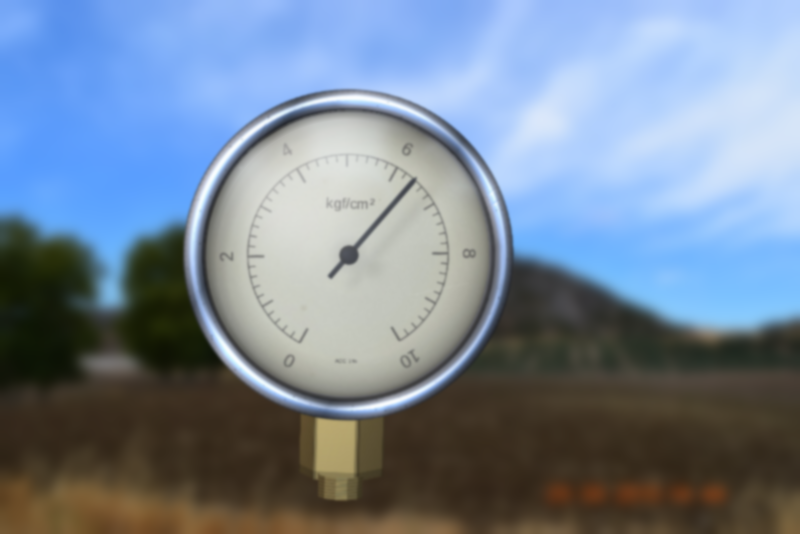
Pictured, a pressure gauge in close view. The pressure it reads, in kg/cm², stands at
6.4 kg/cm²
